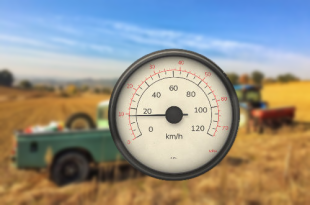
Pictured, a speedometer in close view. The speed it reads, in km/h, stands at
15 km/h
